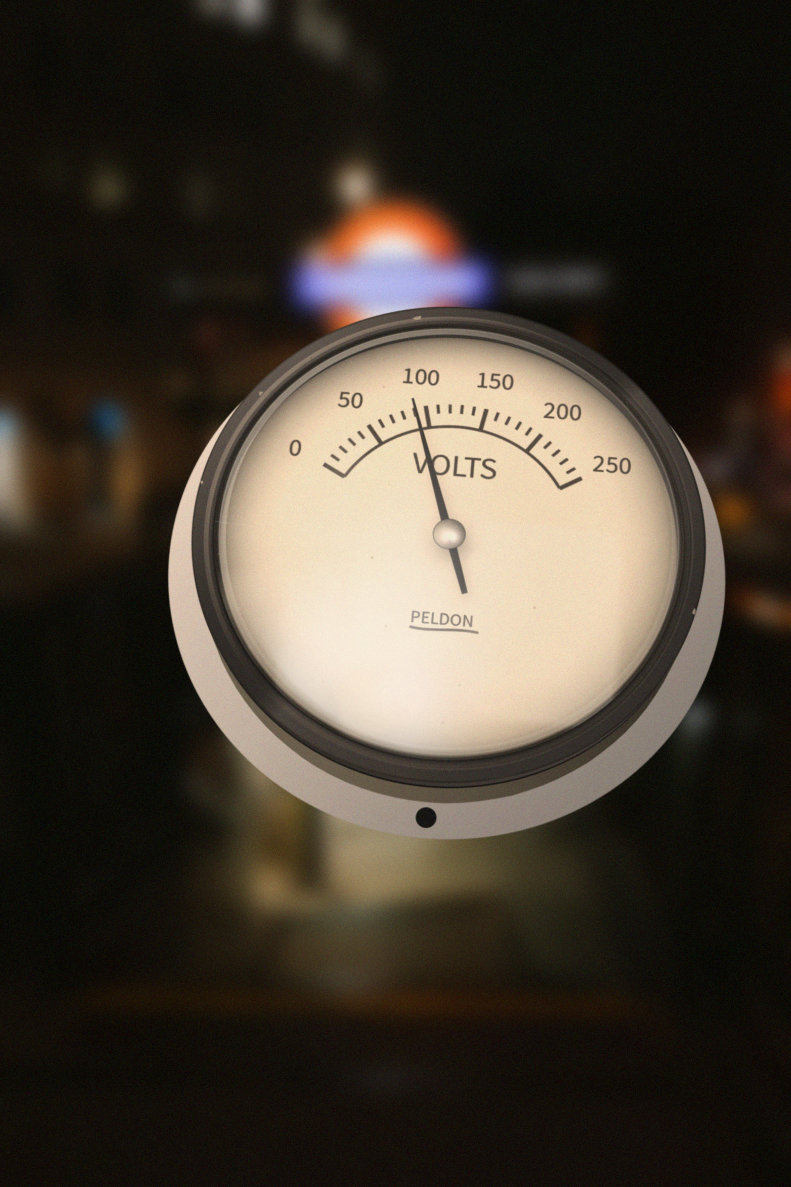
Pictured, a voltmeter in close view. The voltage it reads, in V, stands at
90 V
